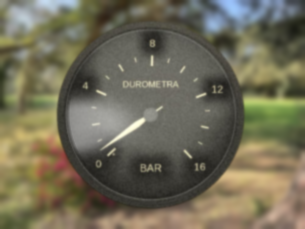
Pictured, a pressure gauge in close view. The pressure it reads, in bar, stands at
0.5 bar
